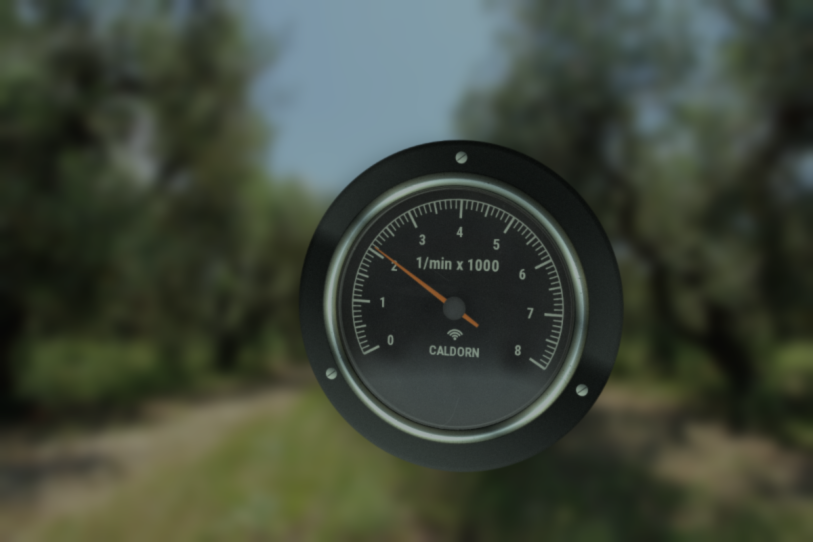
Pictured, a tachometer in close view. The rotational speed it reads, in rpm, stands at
2100 rpm
